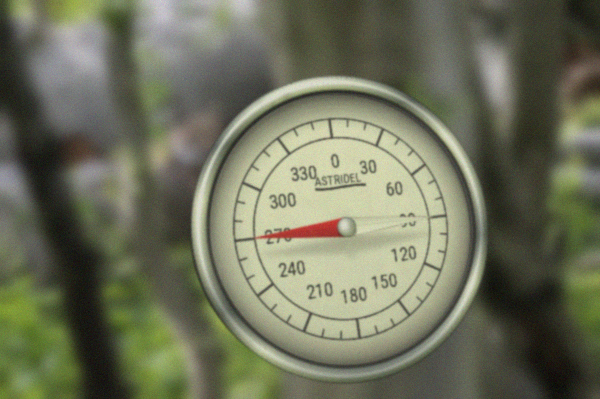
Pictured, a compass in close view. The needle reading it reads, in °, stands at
270 °
